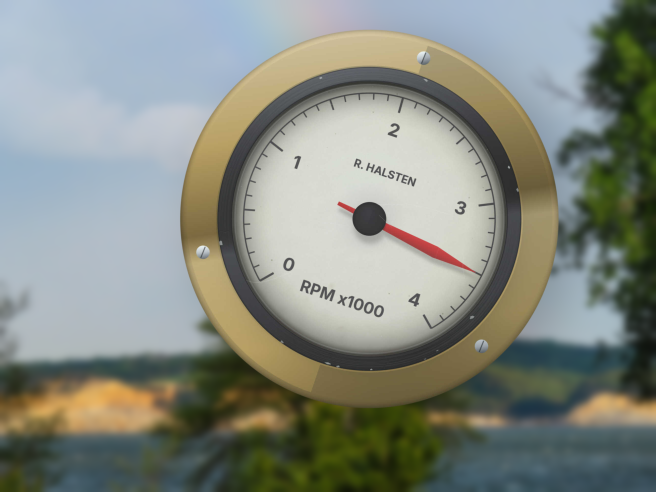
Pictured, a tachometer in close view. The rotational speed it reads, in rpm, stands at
3500 rpm
